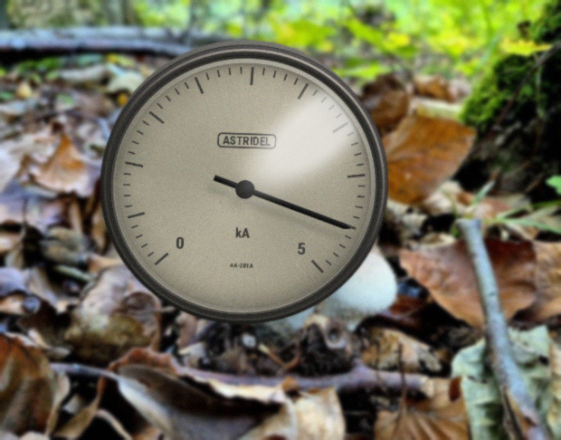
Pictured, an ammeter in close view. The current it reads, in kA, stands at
4.5 kA
